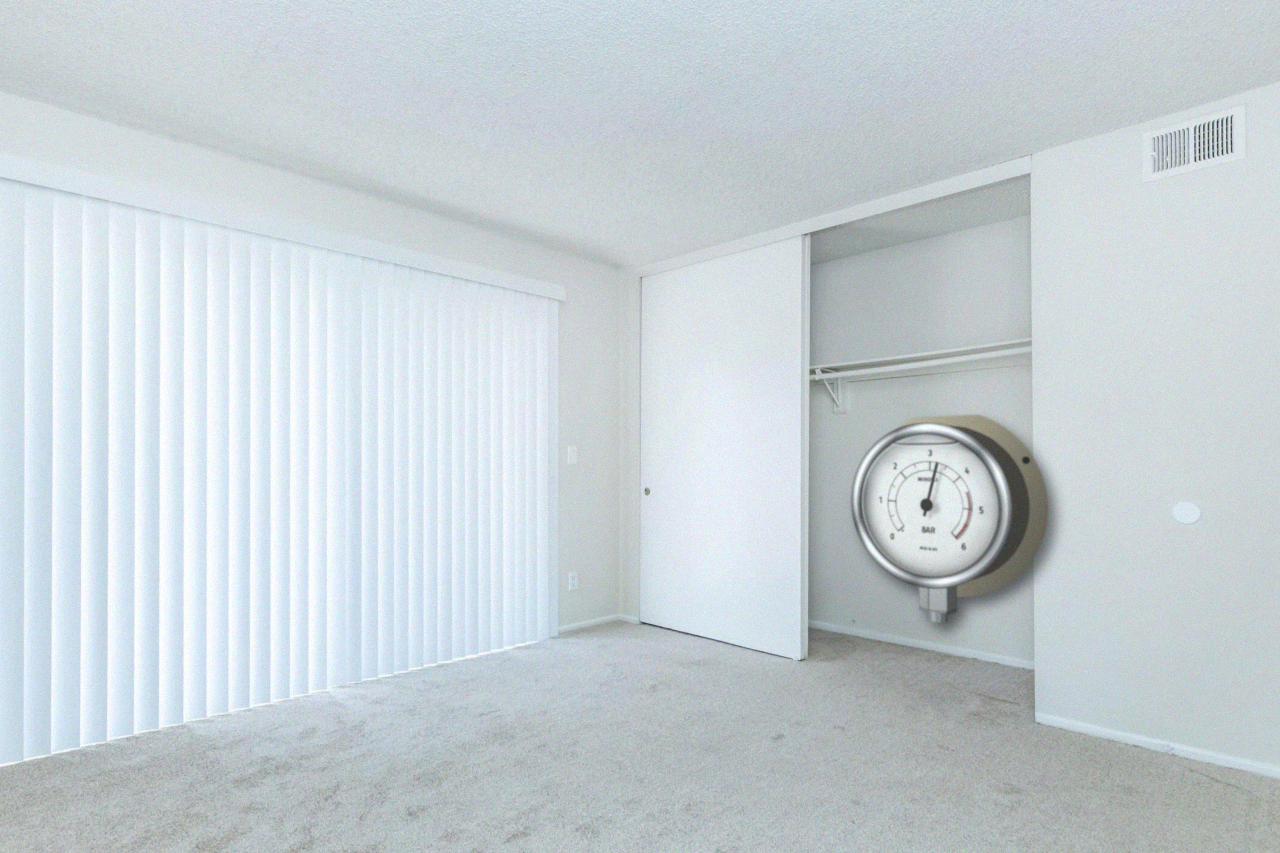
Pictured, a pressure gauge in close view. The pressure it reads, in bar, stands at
3.25 bar
